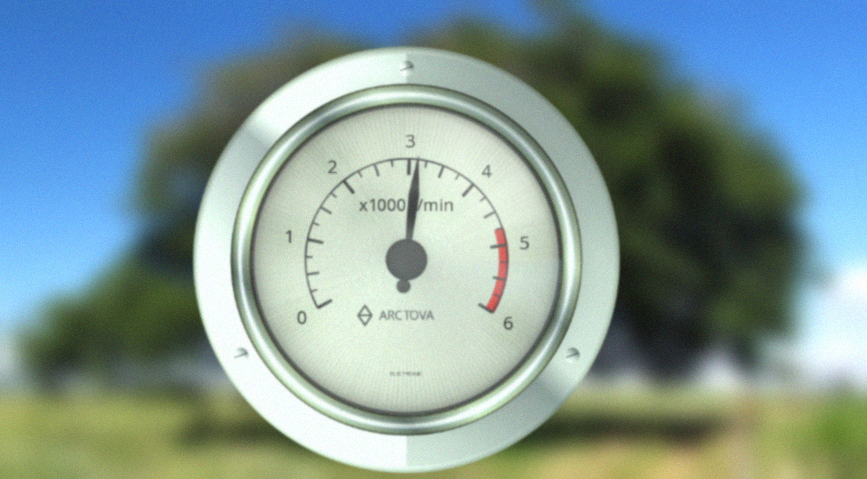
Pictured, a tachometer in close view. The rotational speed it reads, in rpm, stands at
3125 rpm
